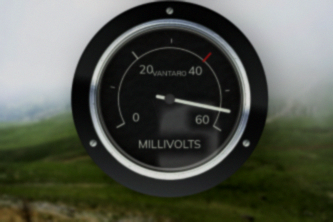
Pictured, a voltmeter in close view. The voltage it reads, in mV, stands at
55 mV
